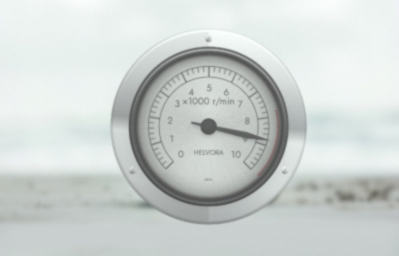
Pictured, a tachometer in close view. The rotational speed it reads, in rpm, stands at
8800 rpm
